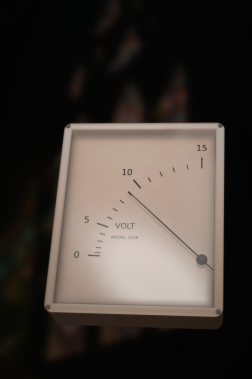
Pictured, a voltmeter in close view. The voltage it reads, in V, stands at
9 V
